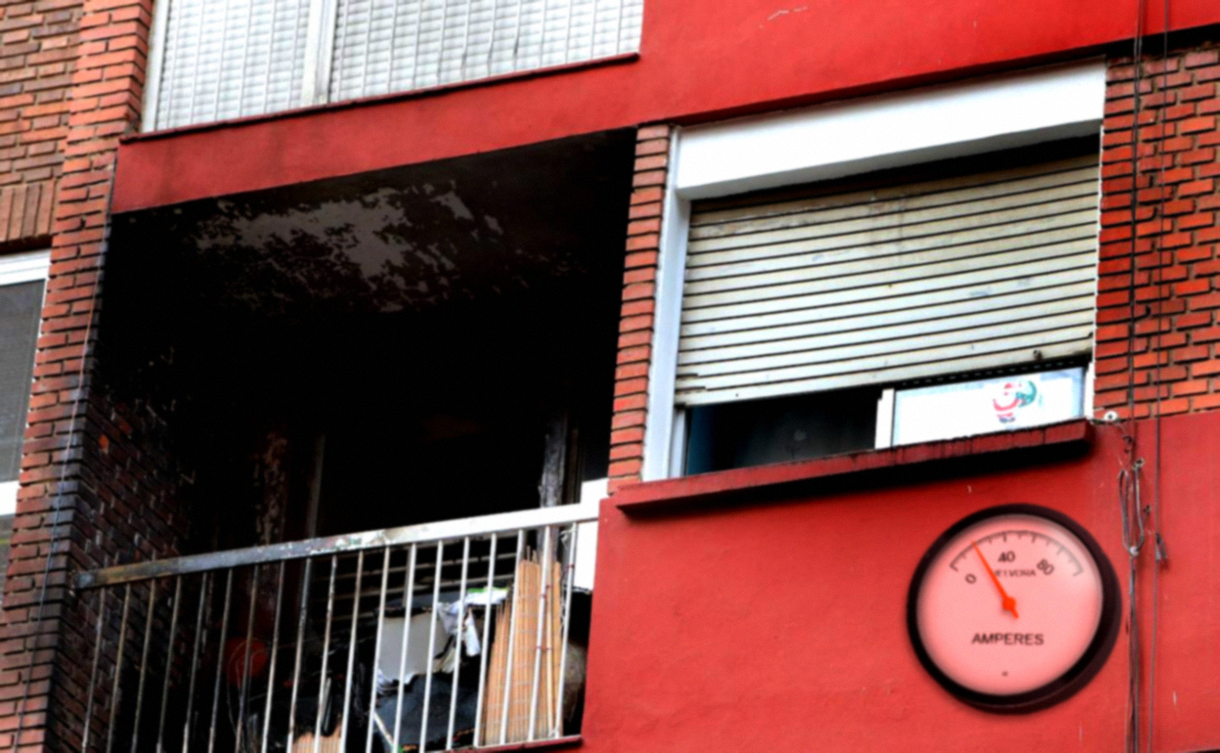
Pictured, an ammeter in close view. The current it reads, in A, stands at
20 A
